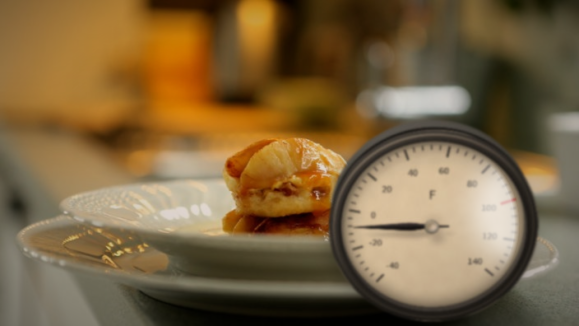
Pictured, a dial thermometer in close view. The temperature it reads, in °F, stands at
-8 °F
